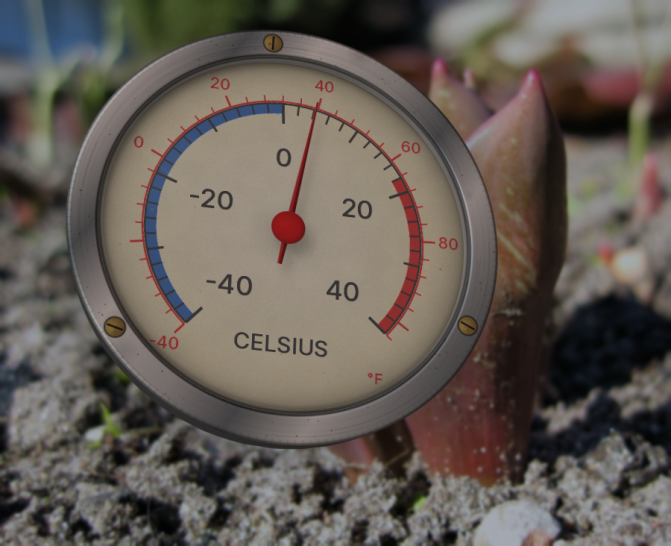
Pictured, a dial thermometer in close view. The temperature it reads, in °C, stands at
4 °C
